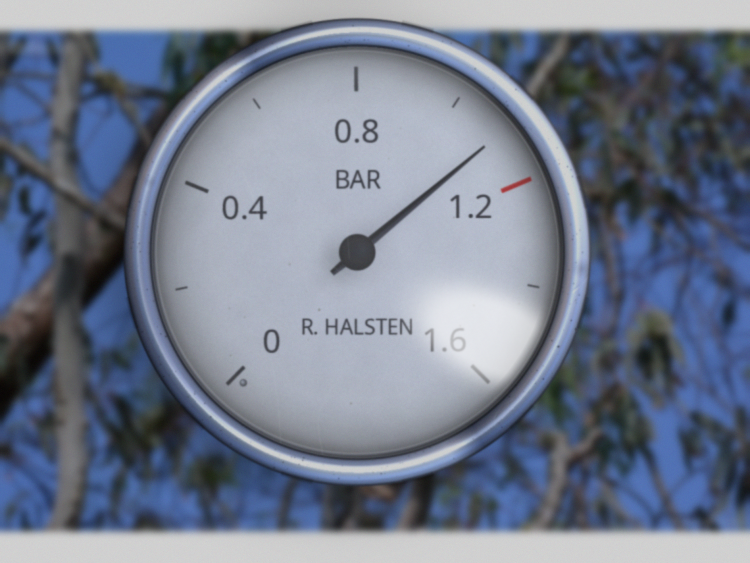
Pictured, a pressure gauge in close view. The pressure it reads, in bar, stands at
1.1 bar
